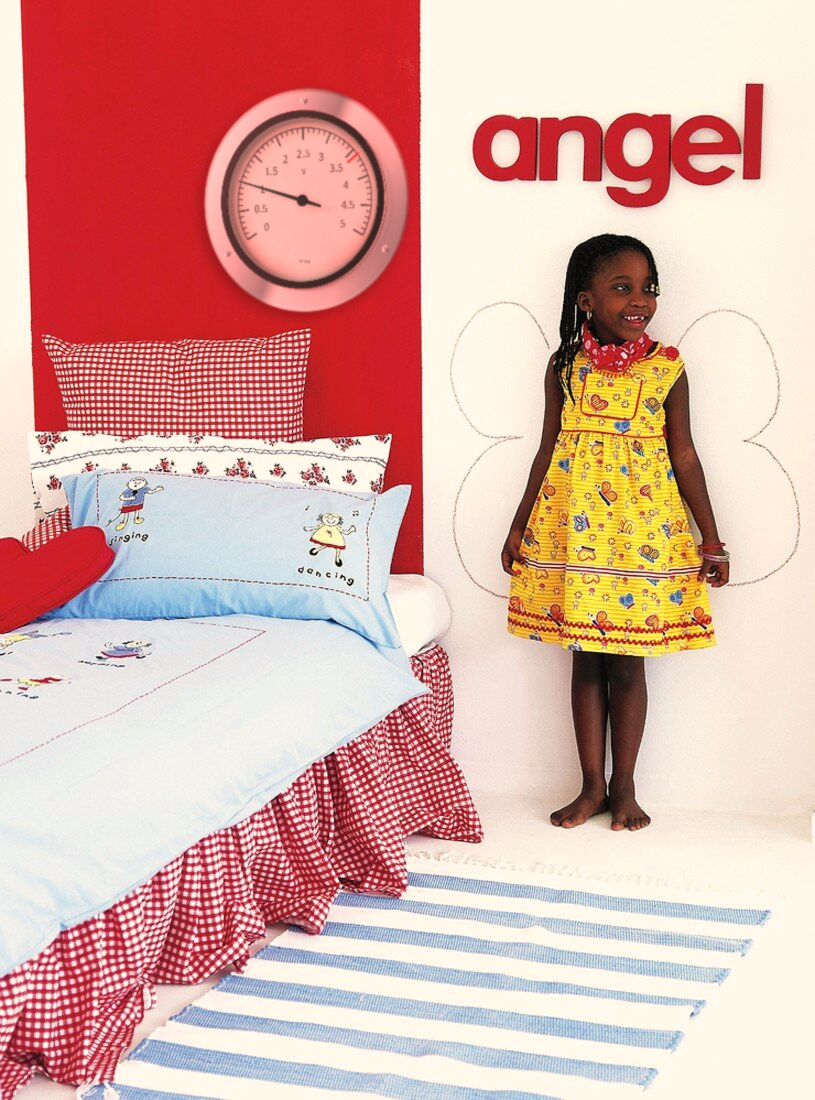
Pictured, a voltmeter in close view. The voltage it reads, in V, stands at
1 V
